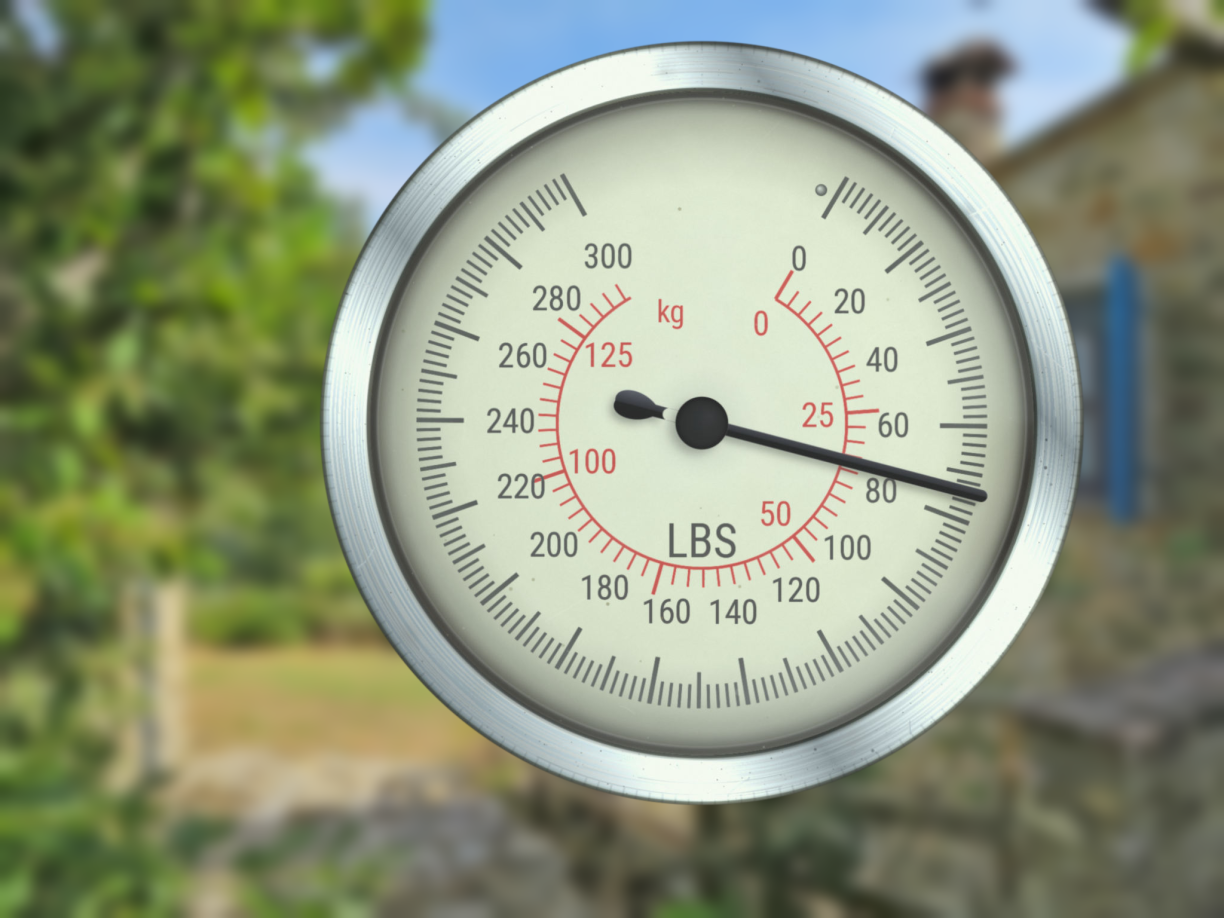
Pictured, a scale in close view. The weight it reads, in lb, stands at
74 lb
